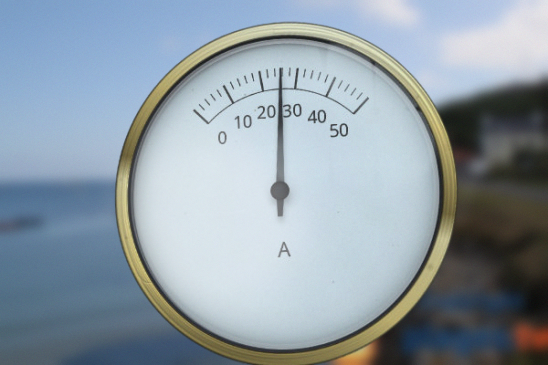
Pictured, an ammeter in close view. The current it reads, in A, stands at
26 A
